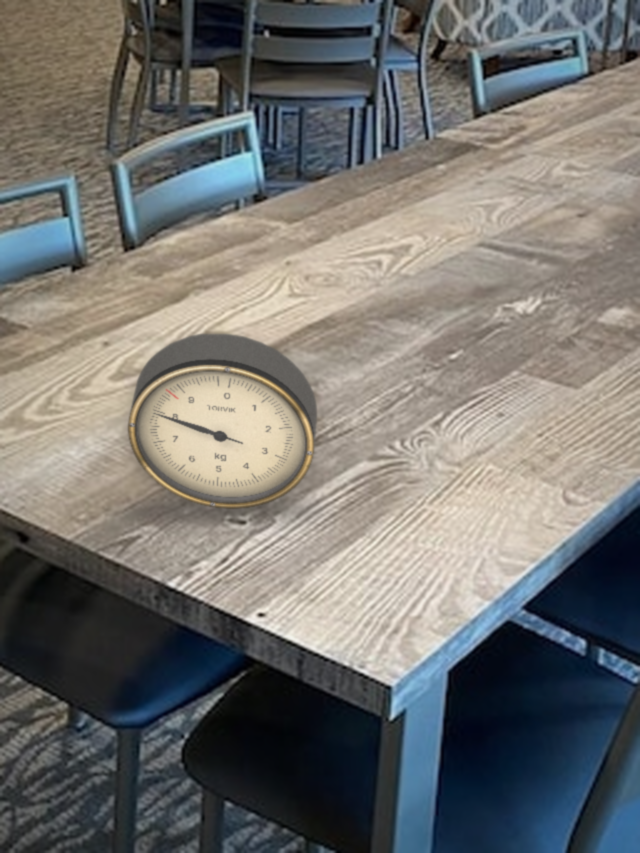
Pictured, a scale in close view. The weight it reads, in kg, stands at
8 kg
